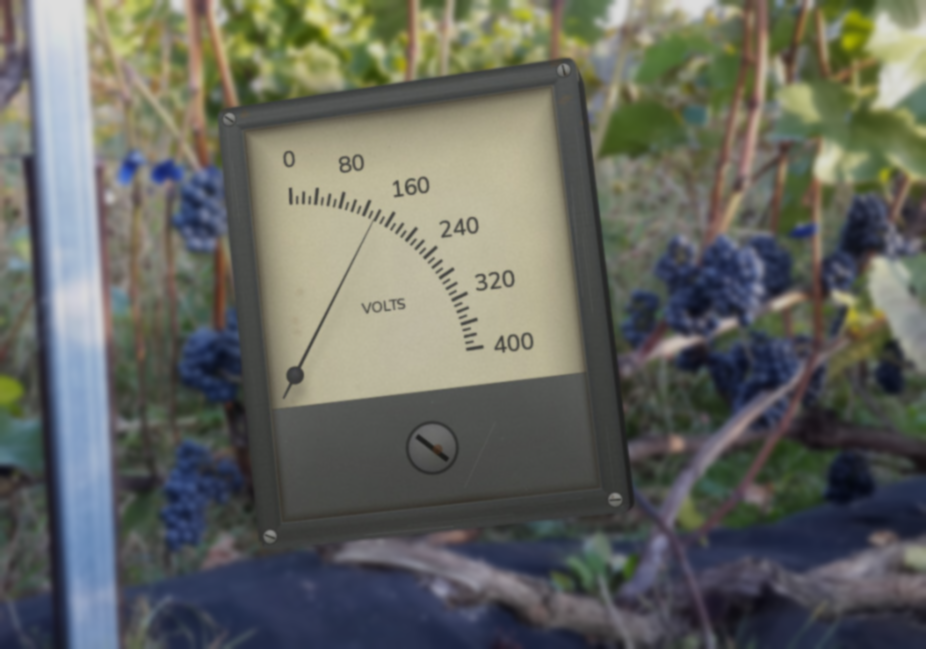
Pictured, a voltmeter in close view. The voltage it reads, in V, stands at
140 V
